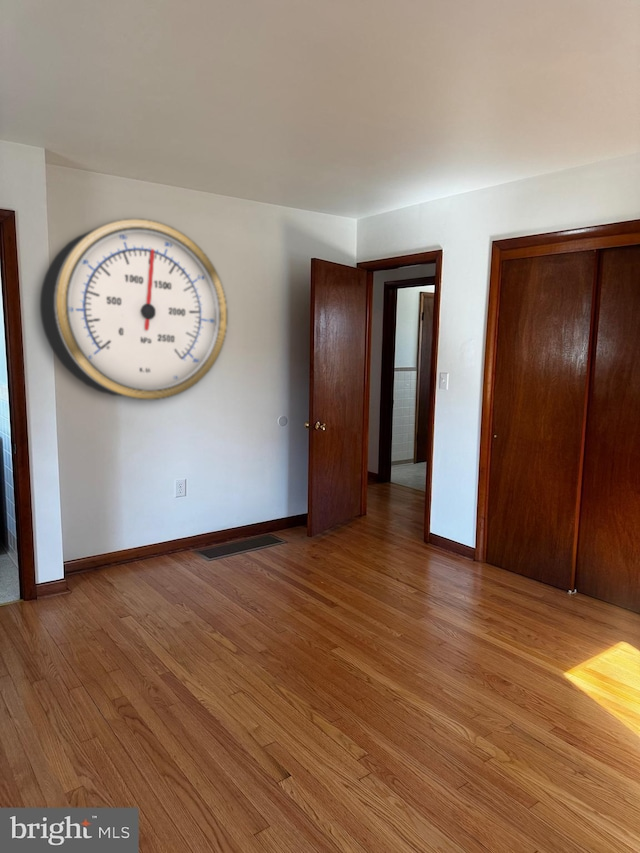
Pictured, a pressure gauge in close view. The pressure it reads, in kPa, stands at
1250 kPa
